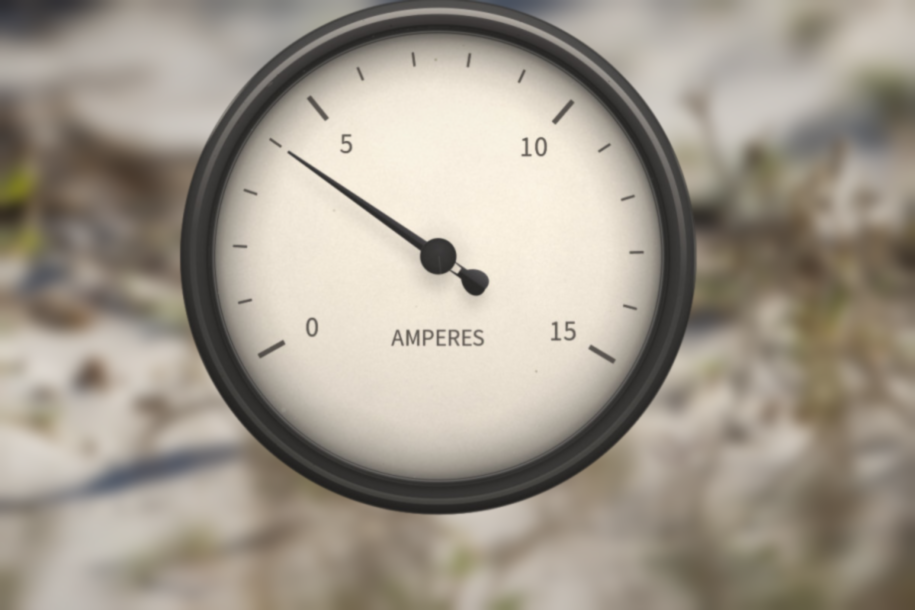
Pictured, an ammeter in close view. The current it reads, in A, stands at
4 A
